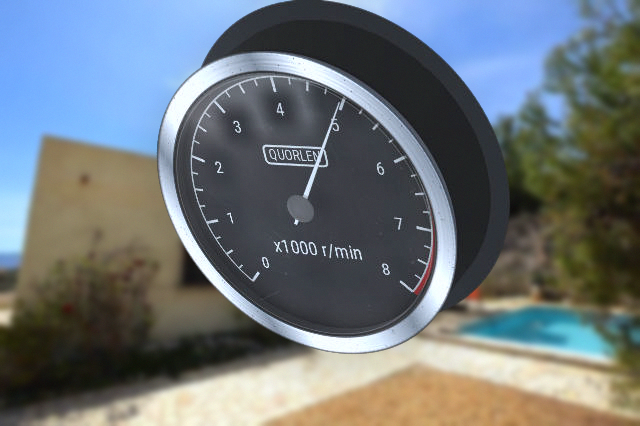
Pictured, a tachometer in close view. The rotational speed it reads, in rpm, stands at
5000 rpm
